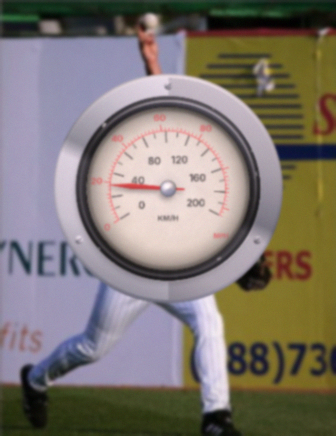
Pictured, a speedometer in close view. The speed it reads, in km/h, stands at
30 km/h
